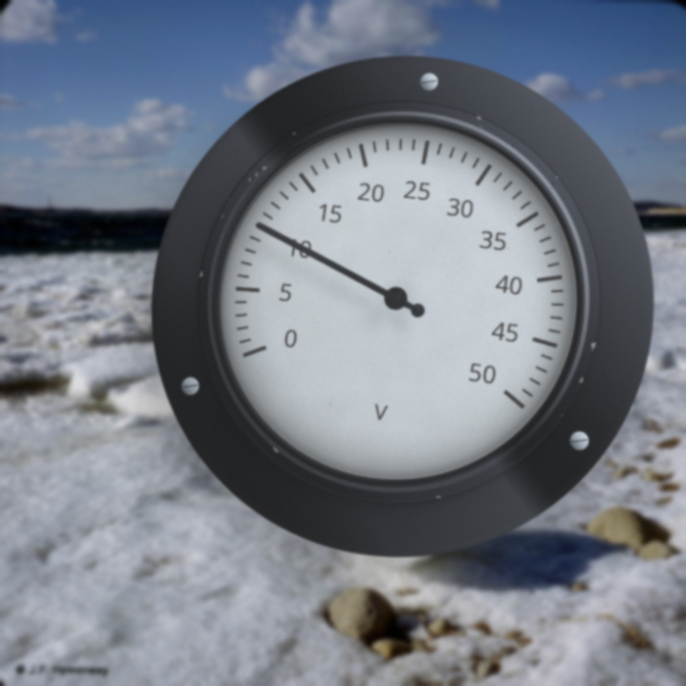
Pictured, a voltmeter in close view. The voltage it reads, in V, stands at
10 V
